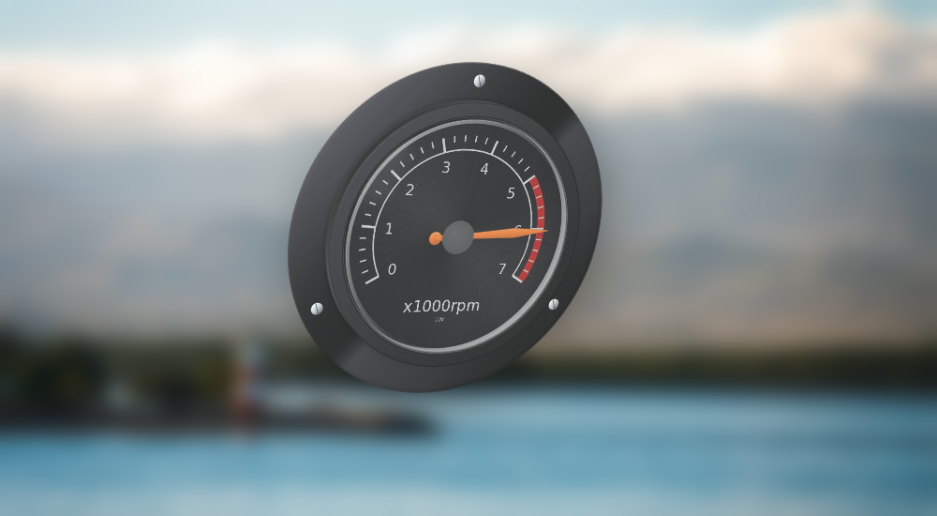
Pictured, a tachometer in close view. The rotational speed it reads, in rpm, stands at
6000 rpm
